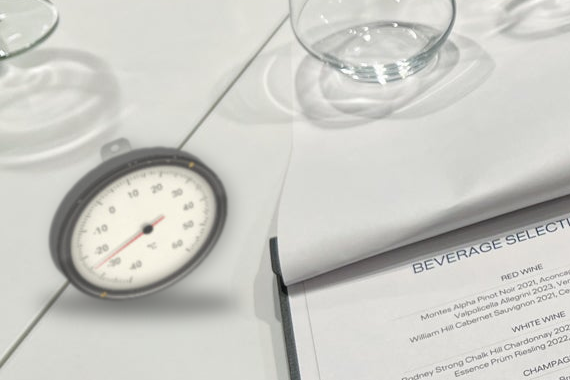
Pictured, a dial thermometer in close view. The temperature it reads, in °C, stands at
-25 °C
